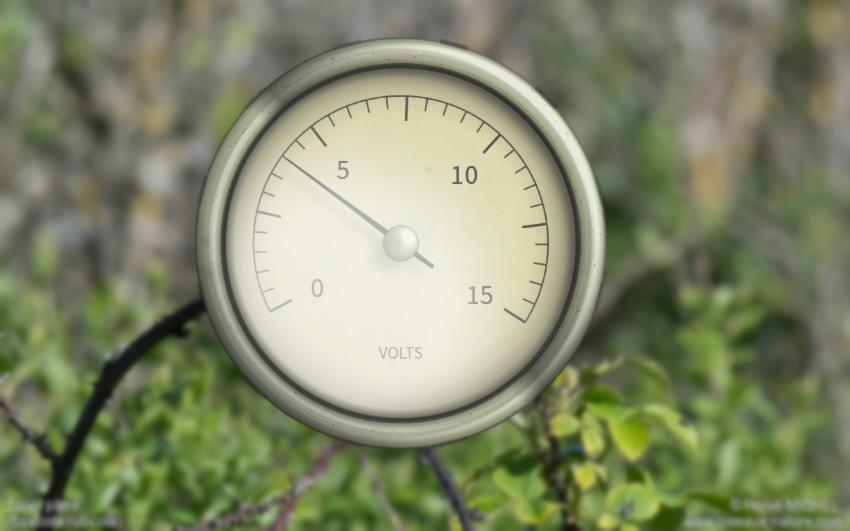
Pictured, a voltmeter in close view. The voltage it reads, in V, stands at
4 V
